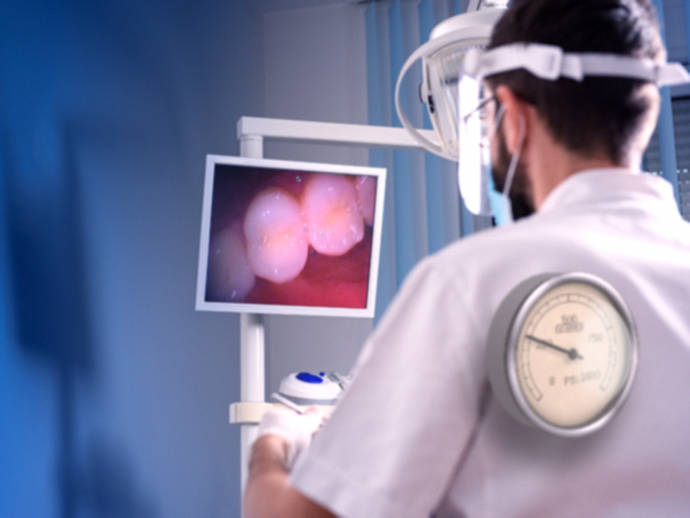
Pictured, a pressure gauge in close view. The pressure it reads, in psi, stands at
250 psi
